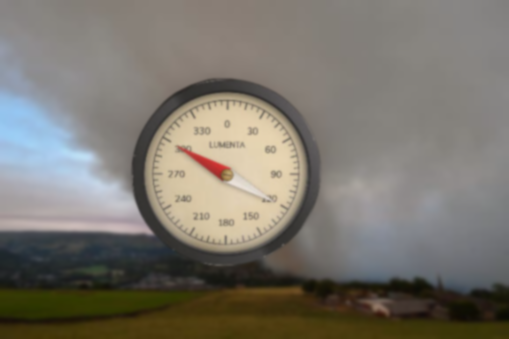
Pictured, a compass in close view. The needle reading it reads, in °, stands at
300 °
